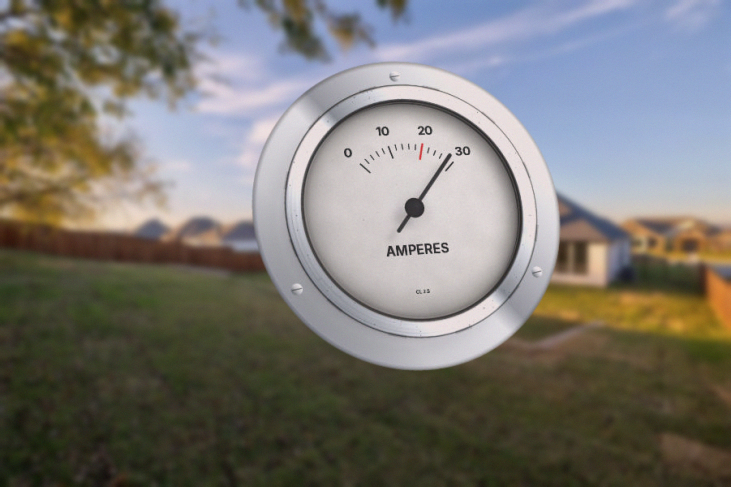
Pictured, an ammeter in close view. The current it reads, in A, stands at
28 A
